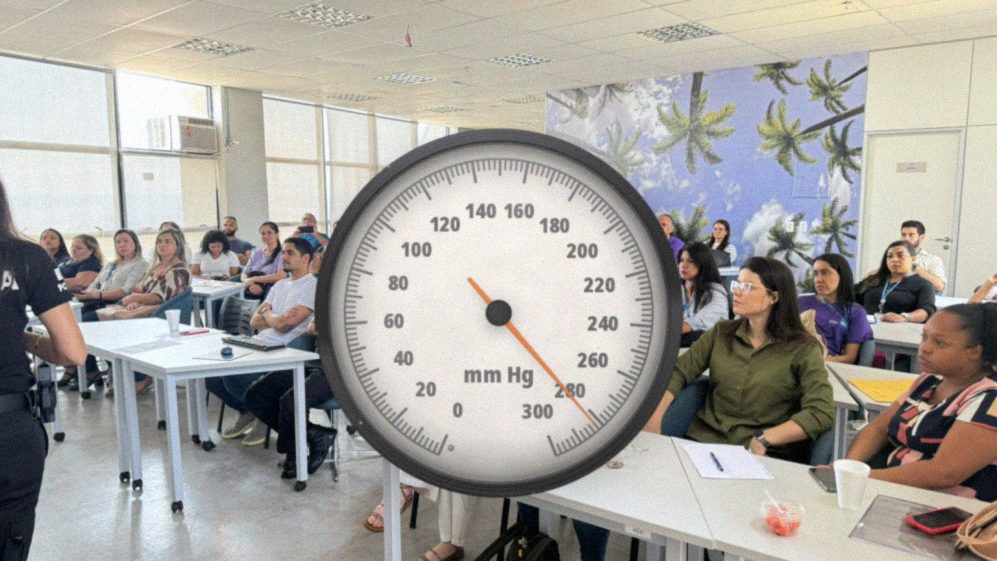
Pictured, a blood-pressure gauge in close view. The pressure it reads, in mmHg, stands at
282 mmHg
